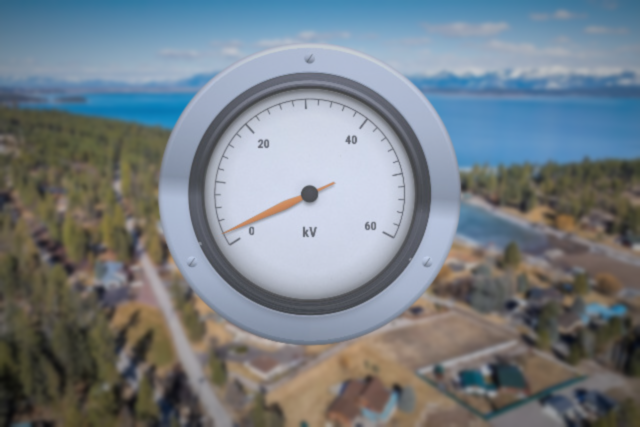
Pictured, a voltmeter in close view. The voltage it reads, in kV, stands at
2 kV
